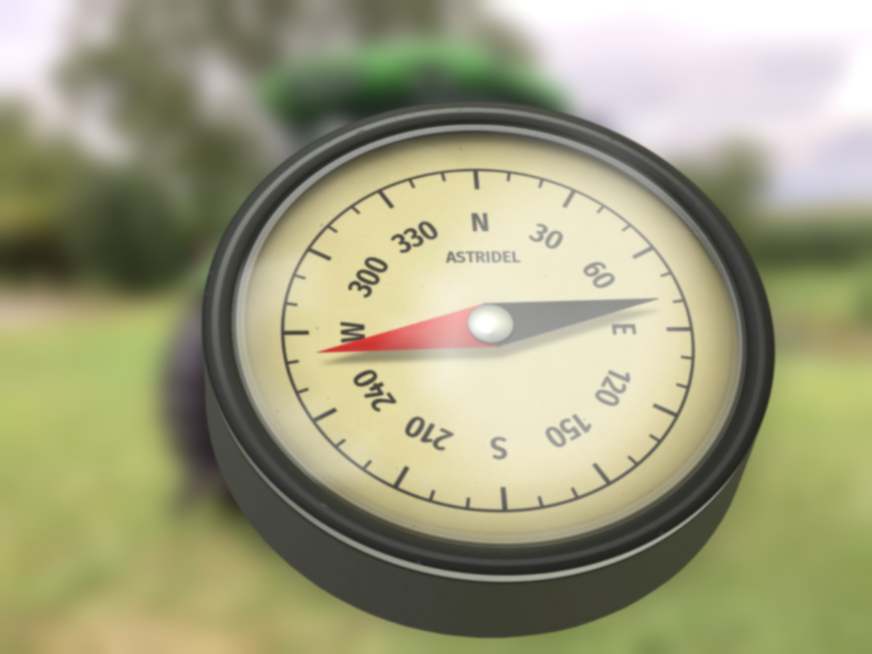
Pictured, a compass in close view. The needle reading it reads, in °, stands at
260 °
